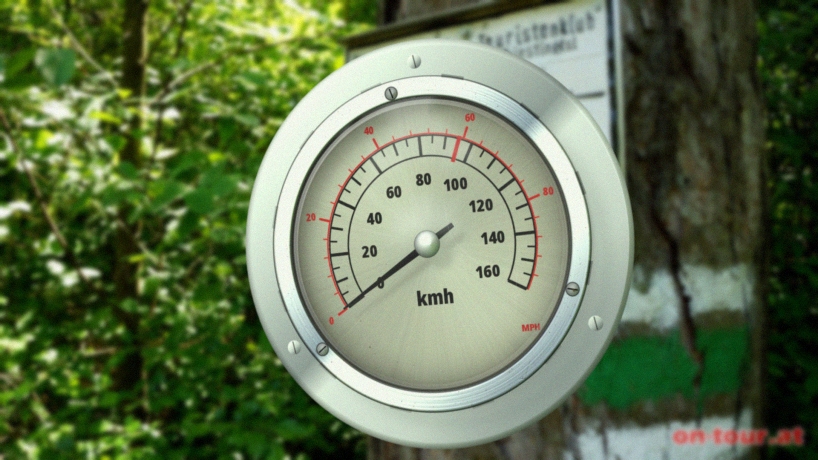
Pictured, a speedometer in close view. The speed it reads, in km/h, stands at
0 km/h
